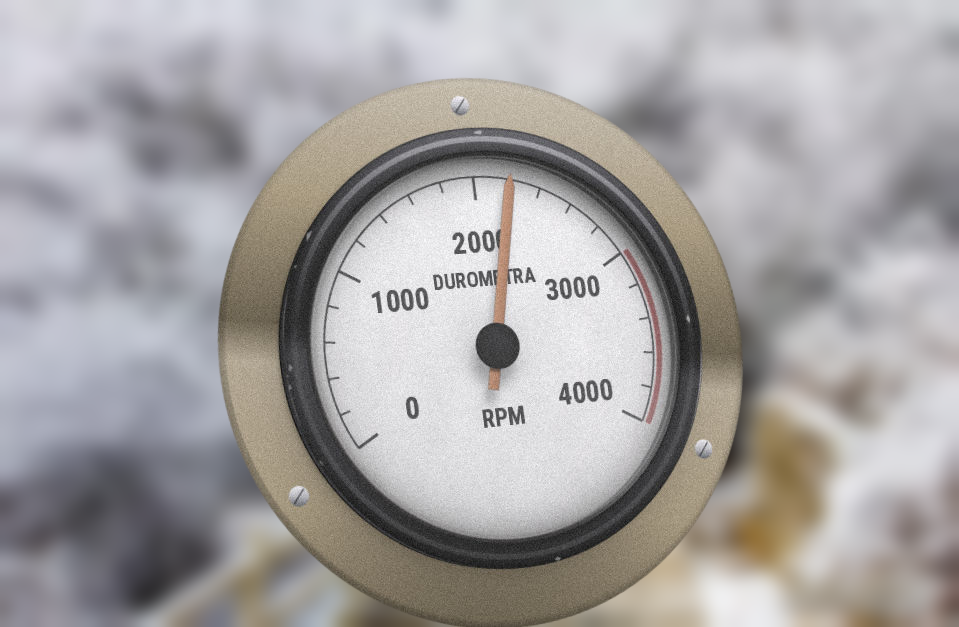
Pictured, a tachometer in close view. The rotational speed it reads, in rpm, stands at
2200 rpm
